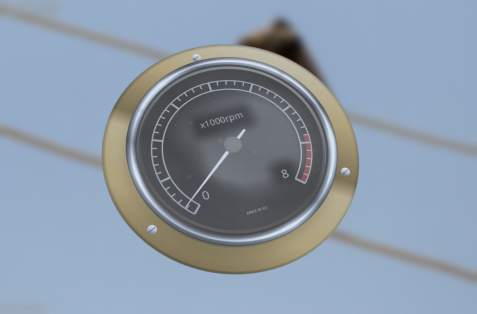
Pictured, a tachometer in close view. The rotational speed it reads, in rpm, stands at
200 rpm
